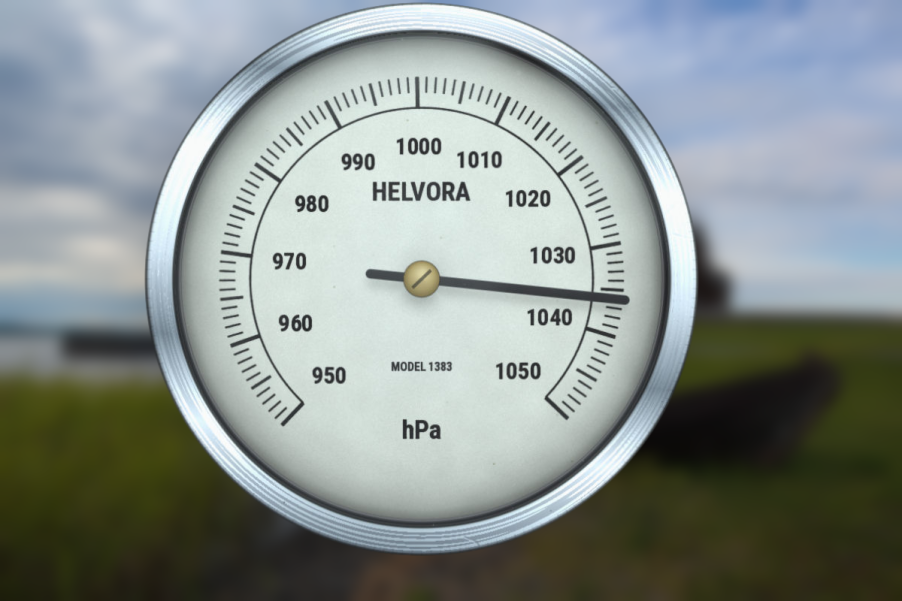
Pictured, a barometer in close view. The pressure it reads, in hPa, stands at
1036 hPa
